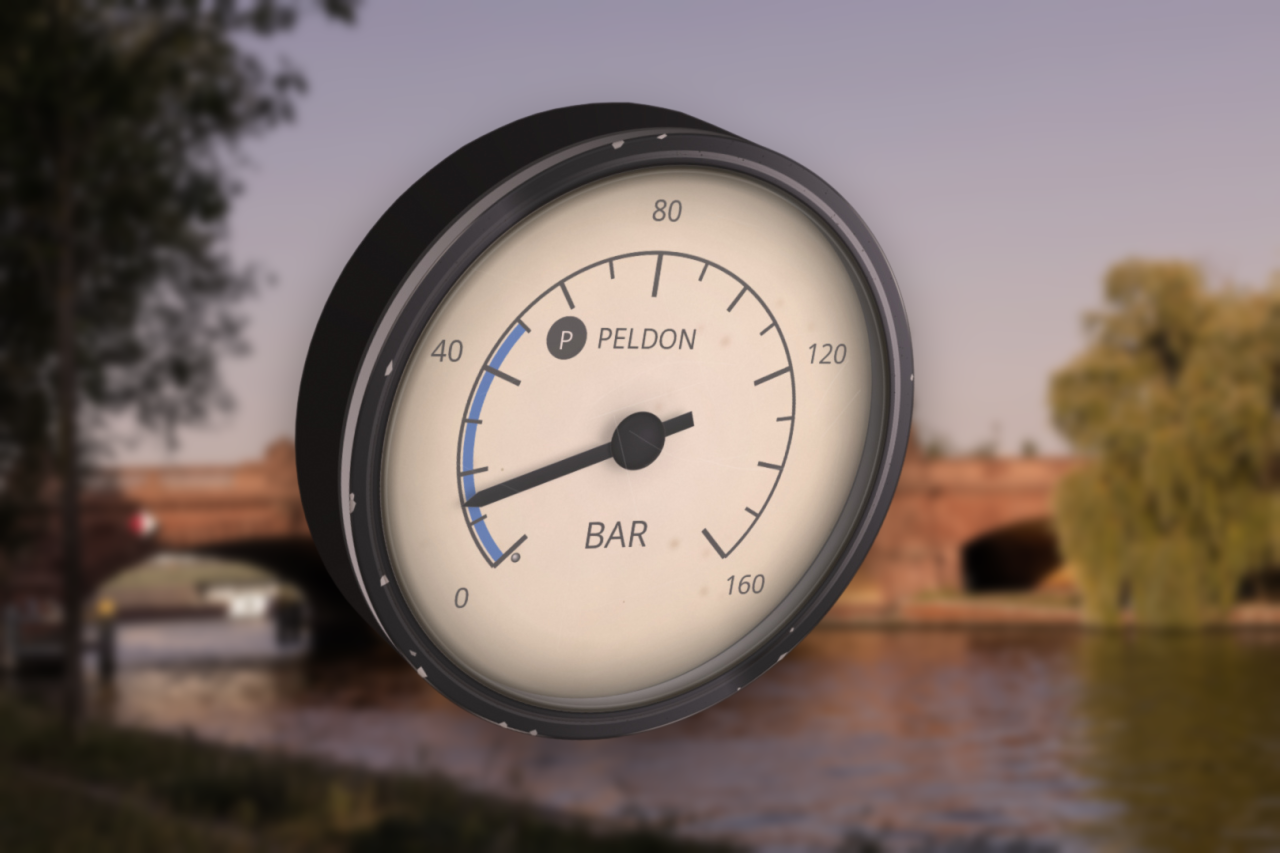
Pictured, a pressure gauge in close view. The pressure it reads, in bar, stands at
15 bar
